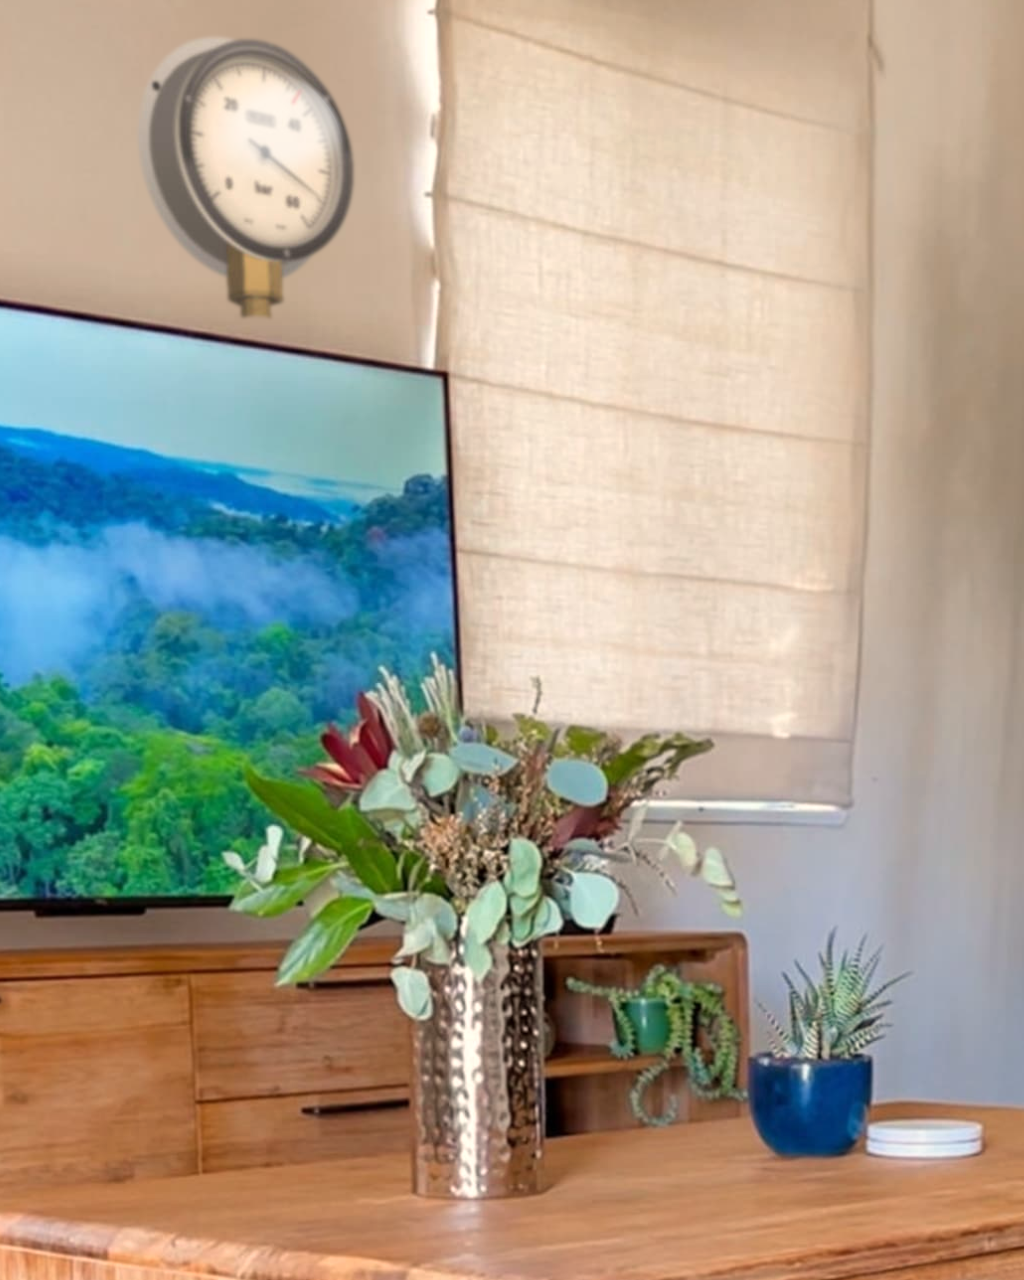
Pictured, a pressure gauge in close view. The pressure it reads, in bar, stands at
55 bar
